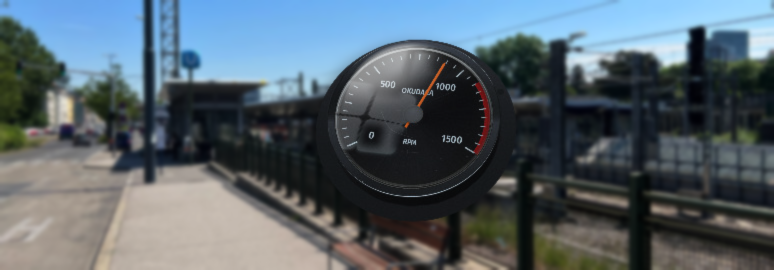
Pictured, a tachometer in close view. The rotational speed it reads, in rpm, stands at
900 rpm
